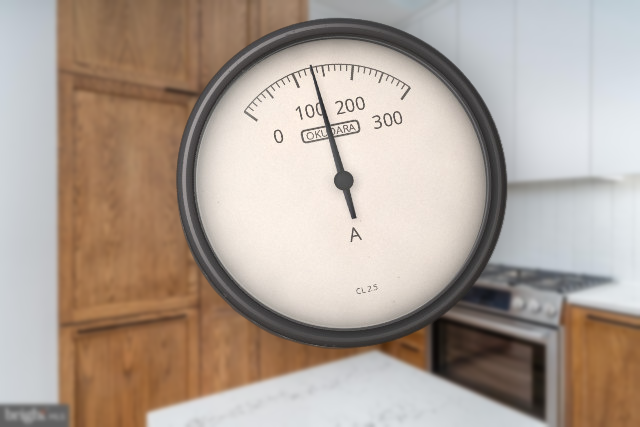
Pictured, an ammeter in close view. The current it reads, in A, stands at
130 A
